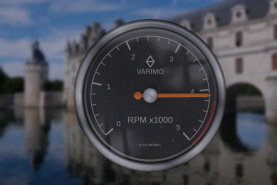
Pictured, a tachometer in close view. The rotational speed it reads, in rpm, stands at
4100 rpm
